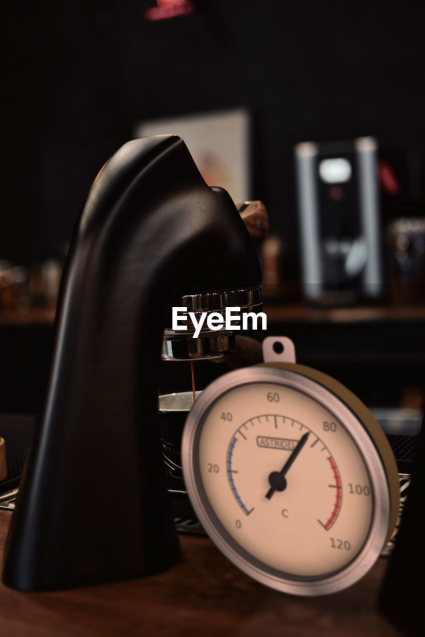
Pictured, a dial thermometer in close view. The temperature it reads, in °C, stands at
76 °C
